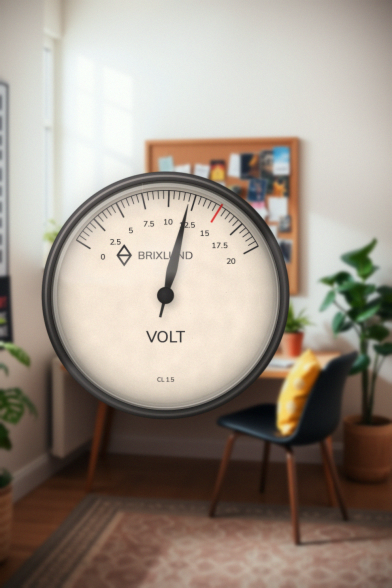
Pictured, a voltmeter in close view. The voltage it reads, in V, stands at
12 V
